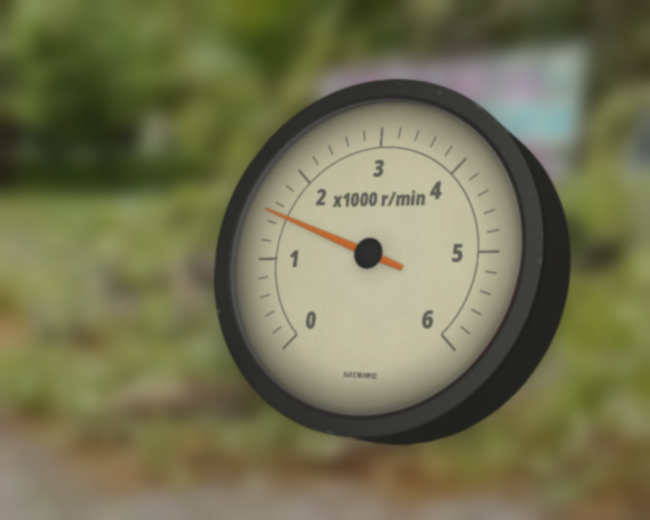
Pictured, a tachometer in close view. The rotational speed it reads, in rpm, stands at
1500 rpm
